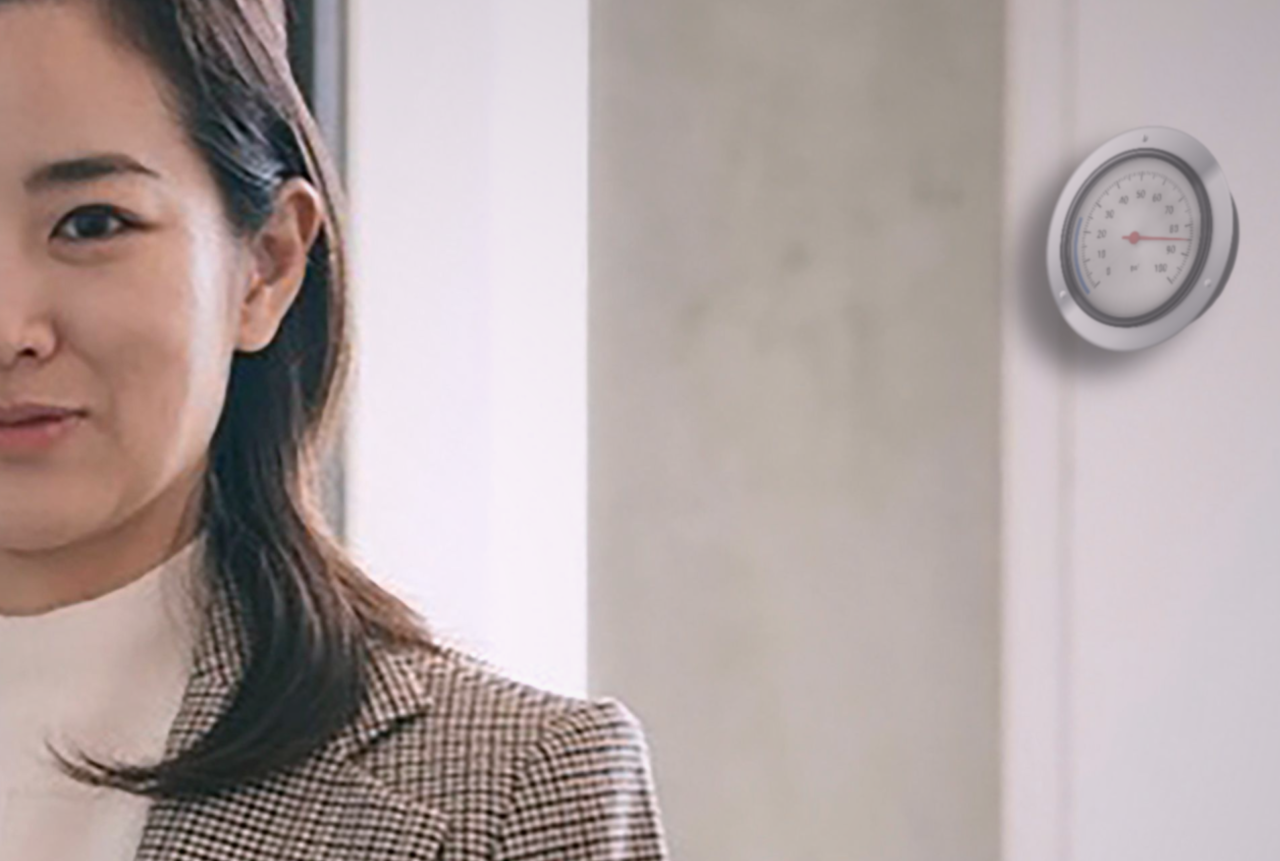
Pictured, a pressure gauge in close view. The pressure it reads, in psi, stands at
85 psi
